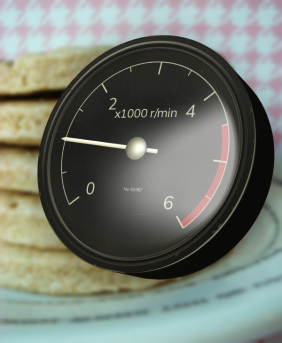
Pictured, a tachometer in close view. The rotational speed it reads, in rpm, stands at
1000 rpm
